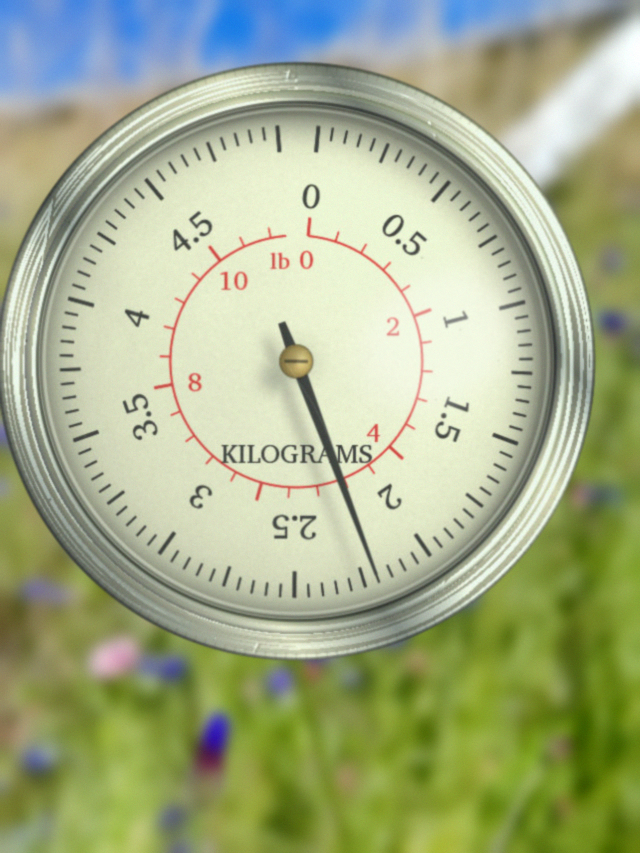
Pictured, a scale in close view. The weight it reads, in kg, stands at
2.2 kg
